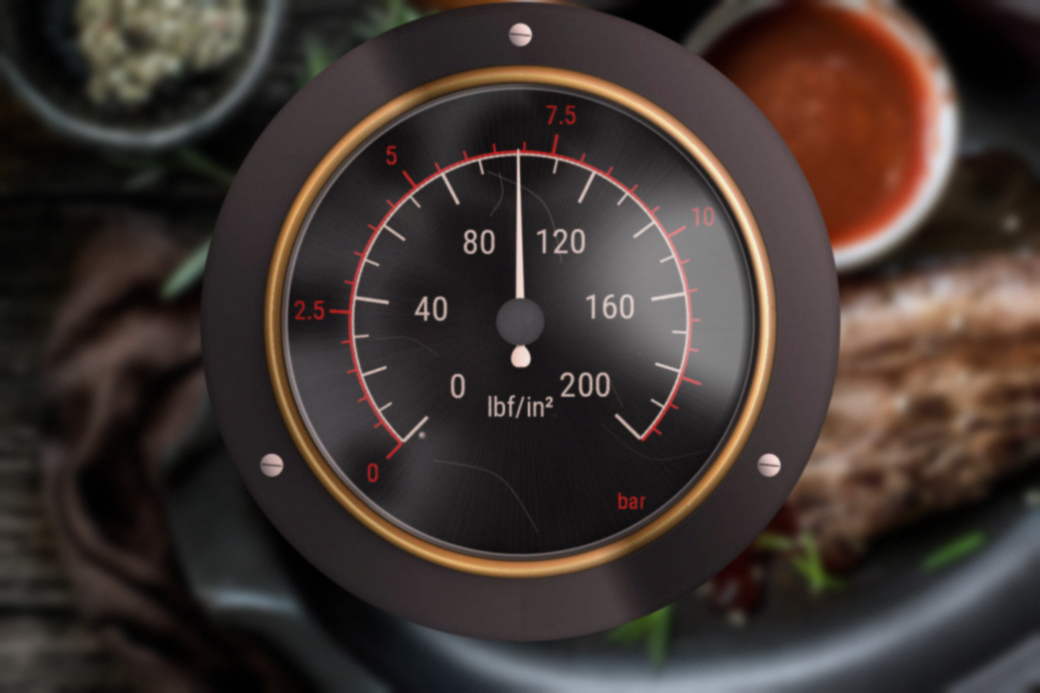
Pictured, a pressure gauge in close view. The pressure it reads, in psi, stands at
100 psi
